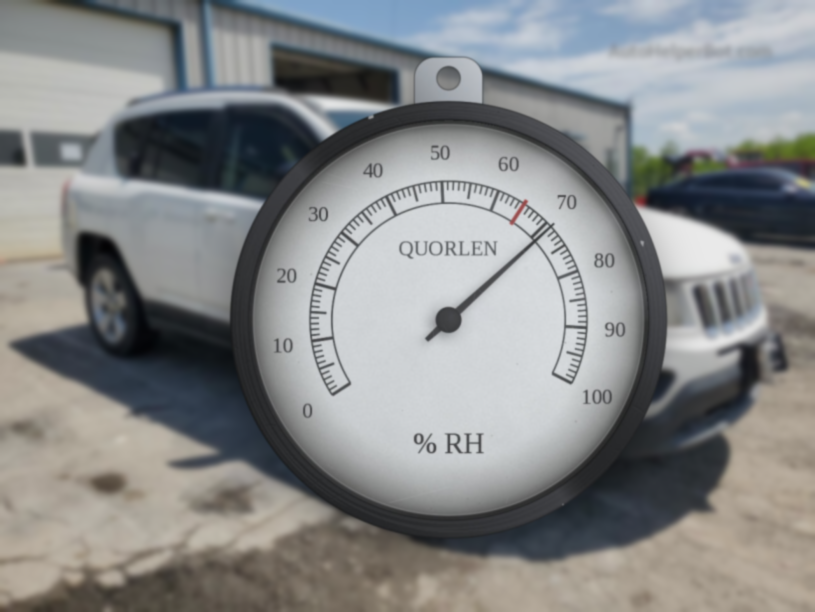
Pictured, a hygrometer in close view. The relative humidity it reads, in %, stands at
71 %
